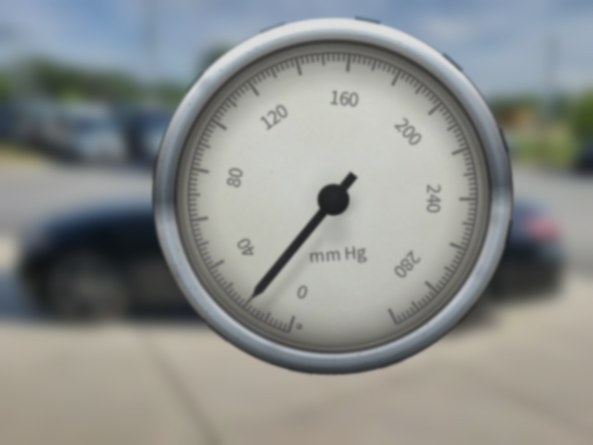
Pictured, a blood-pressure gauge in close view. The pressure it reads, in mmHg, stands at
20 mmHg
